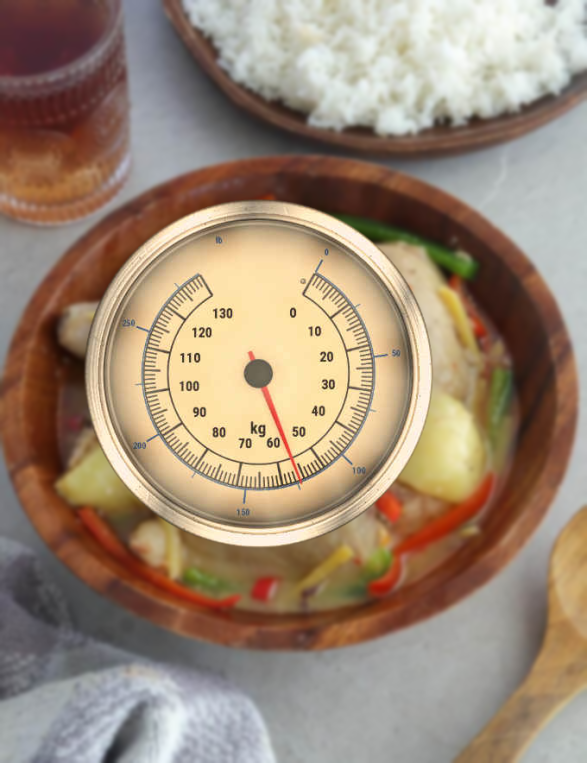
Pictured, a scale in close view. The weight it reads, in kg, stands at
56 kg
